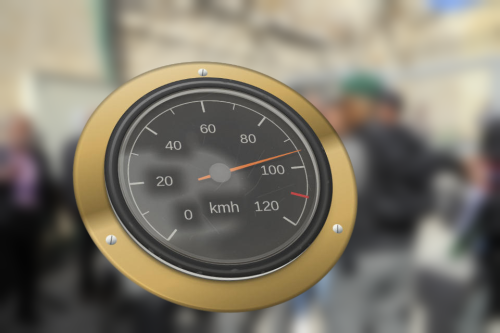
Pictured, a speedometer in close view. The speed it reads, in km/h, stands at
95 km/h
